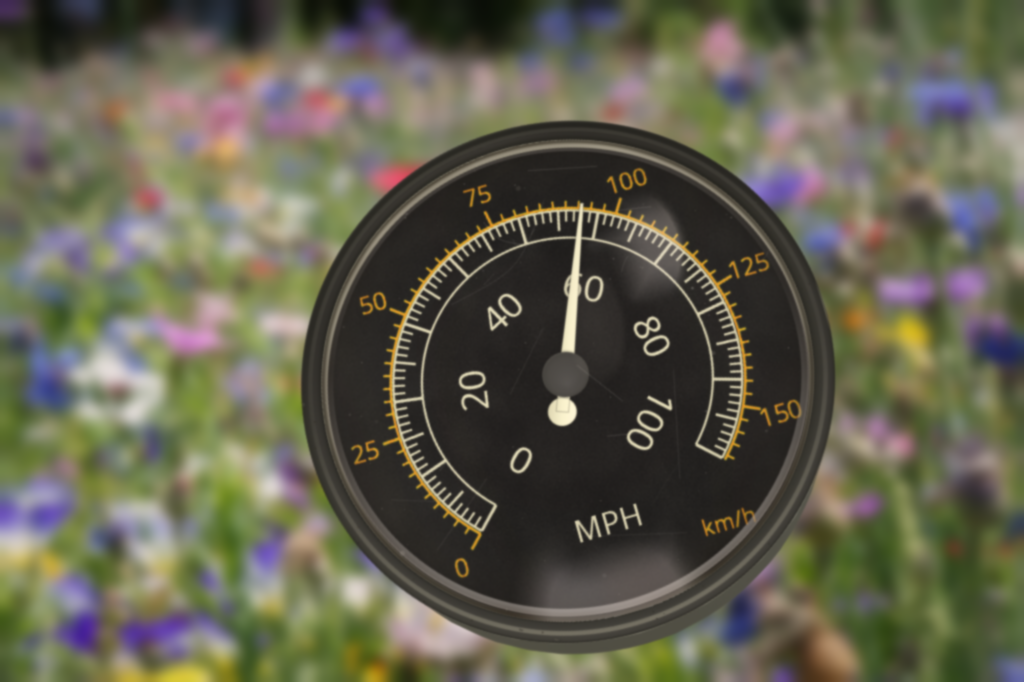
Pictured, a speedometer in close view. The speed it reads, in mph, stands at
58 mph
